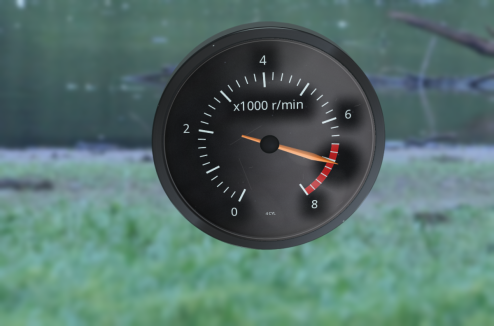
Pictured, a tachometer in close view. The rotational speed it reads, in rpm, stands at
7000 rpm
